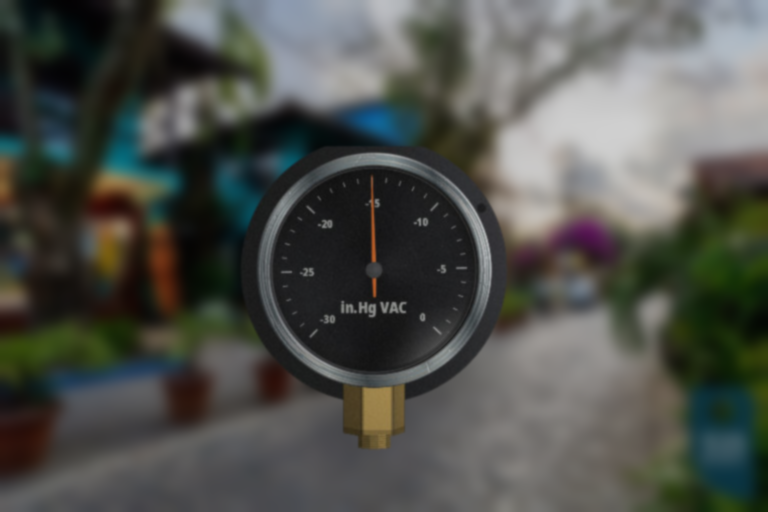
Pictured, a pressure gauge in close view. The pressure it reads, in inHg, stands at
-15 inHg
